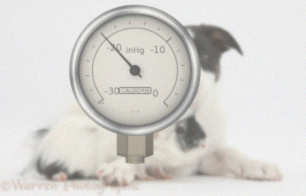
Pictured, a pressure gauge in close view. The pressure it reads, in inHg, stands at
-20 inHg
